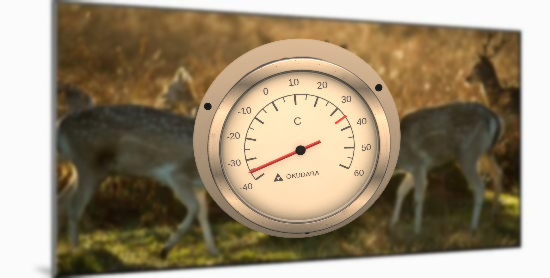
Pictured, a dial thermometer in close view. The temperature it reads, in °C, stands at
-35 °C
